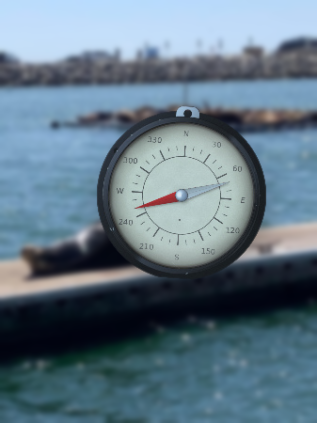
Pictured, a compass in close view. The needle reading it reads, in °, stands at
250 °
